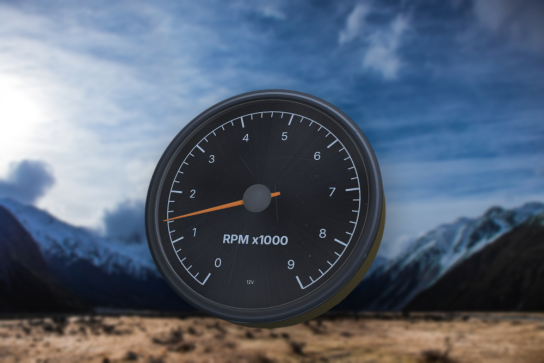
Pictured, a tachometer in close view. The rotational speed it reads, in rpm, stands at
1400 rpm
